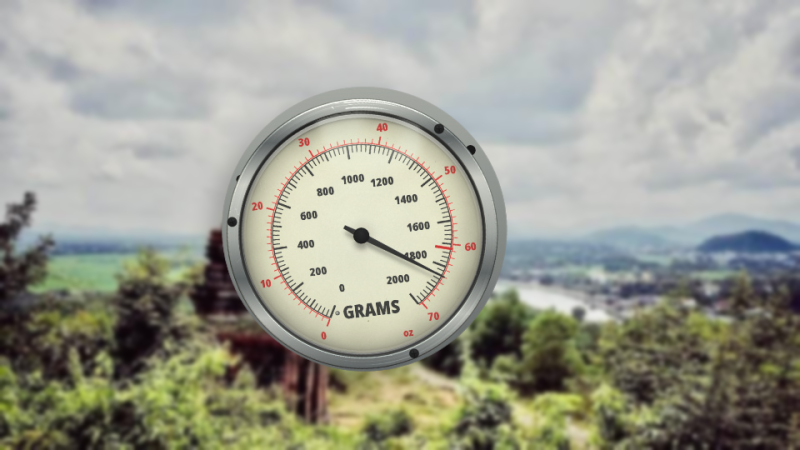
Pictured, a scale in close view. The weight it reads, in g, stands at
1840 g
